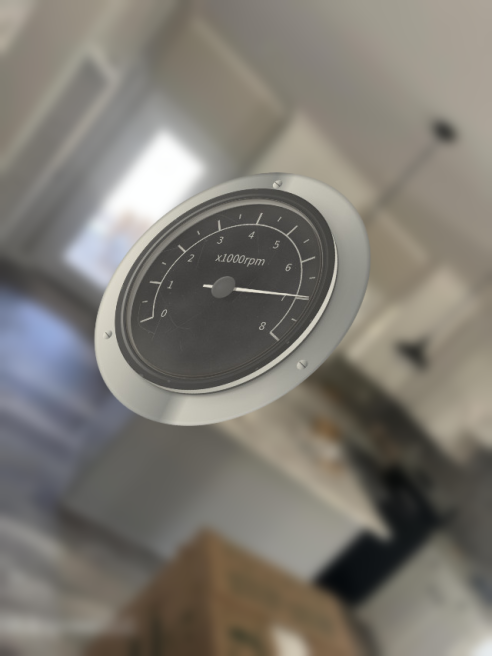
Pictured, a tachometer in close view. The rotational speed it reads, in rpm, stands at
7000 rpm
